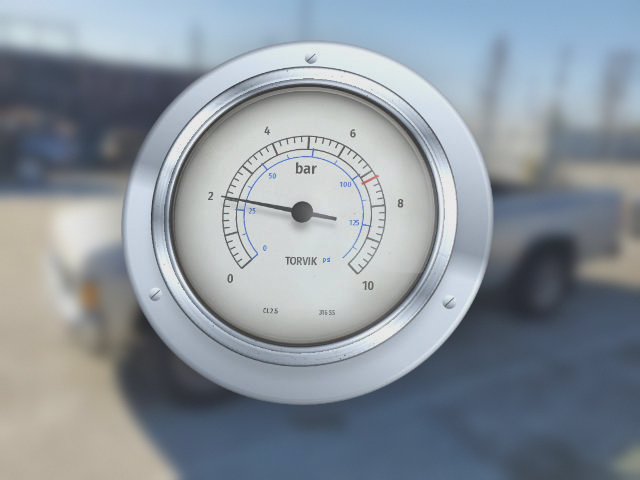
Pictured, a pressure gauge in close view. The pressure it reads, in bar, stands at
2 bar
